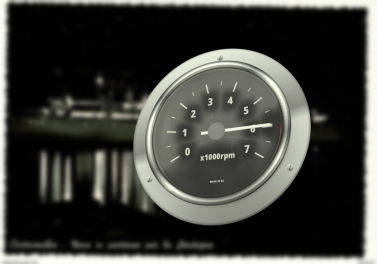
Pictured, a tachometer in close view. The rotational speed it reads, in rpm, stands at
6000 rpm
